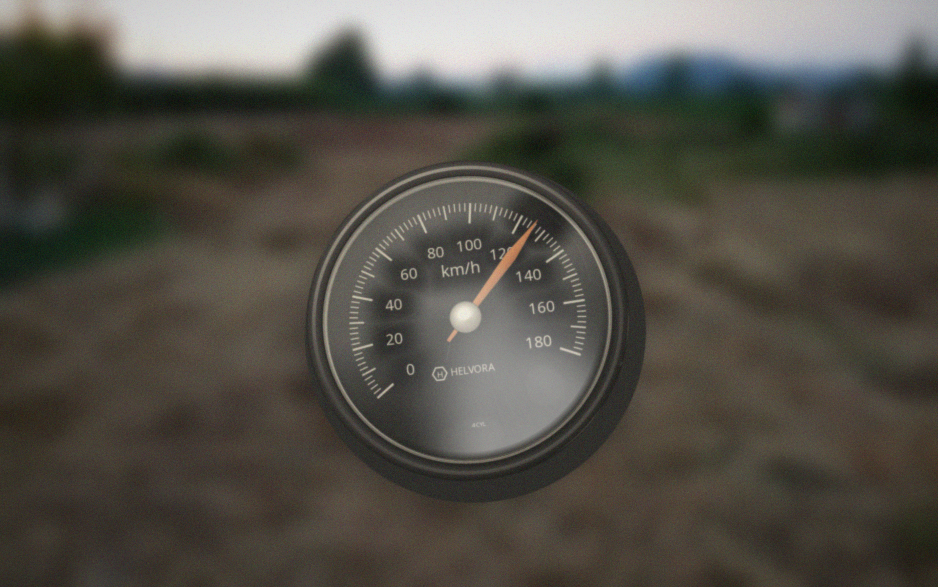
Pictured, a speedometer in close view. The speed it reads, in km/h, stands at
126 km/h
